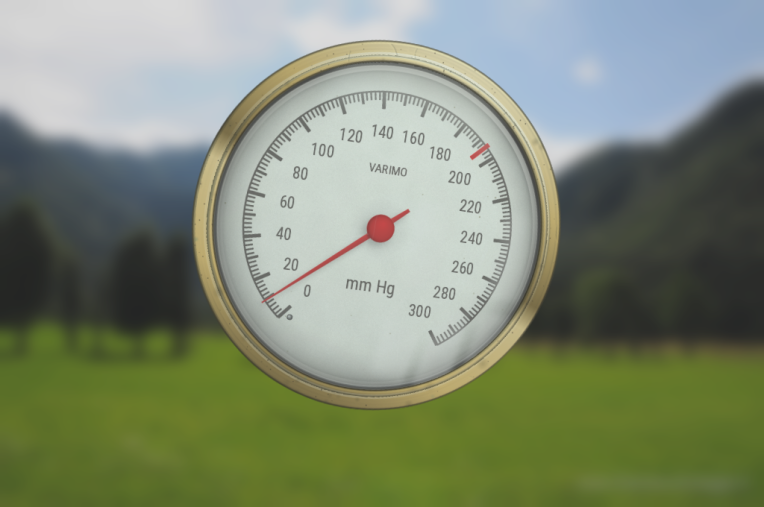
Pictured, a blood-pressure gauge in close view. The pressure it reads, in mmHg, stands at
10 mmHg
